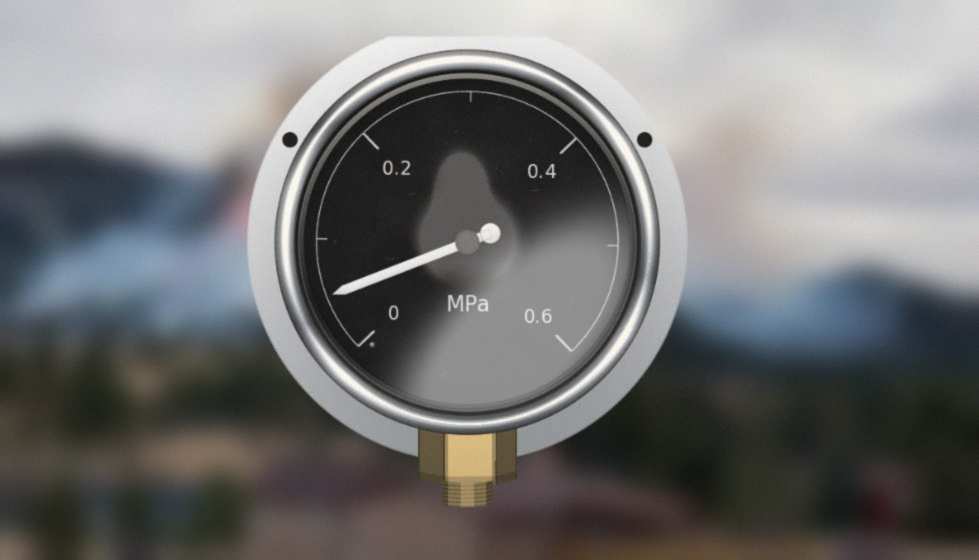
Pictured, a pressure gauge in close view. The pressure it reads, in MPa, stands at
0.05 MPa
